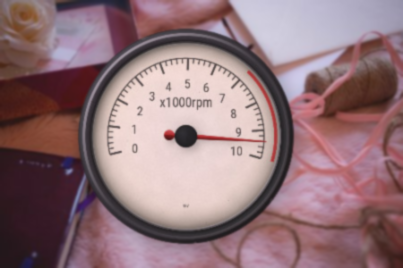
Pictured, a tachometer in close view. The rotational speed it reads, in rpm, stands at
9400 rpm
